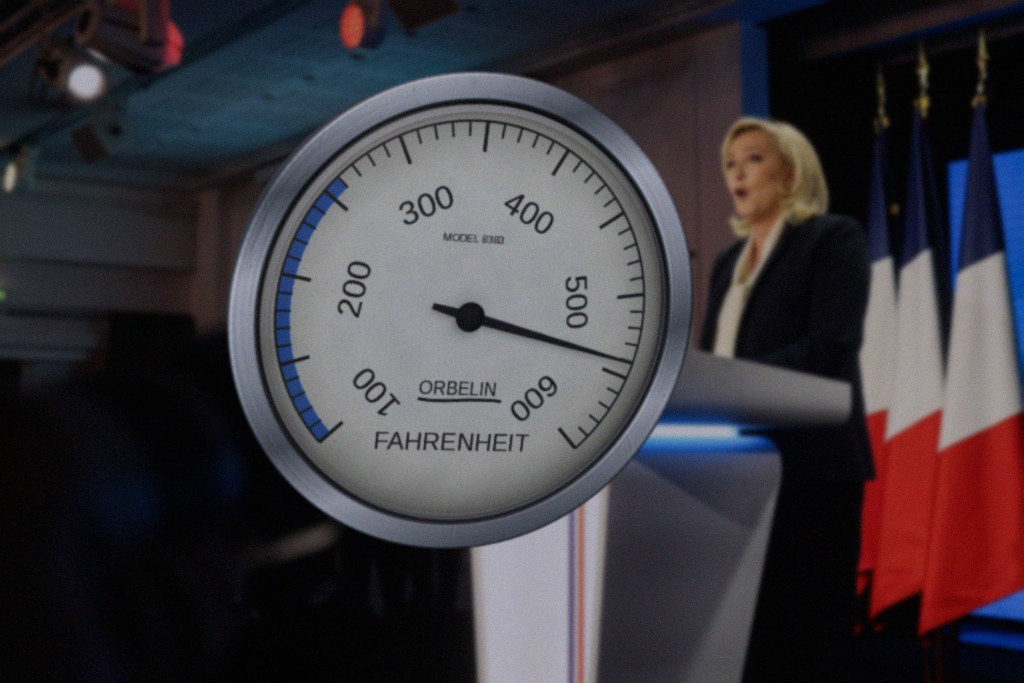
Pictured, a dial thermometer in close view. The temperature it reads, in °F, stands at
540 °F
